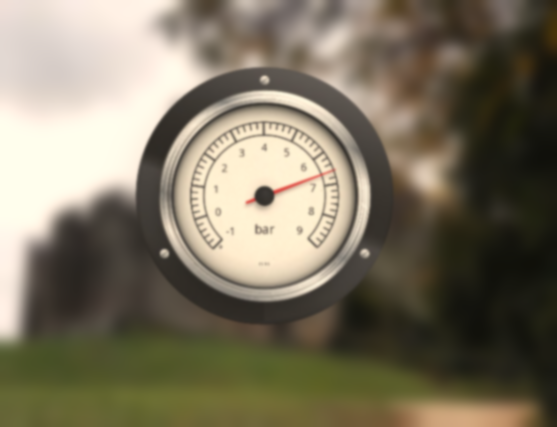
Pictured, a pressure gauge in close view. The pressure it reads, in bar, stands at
6.6 bar
